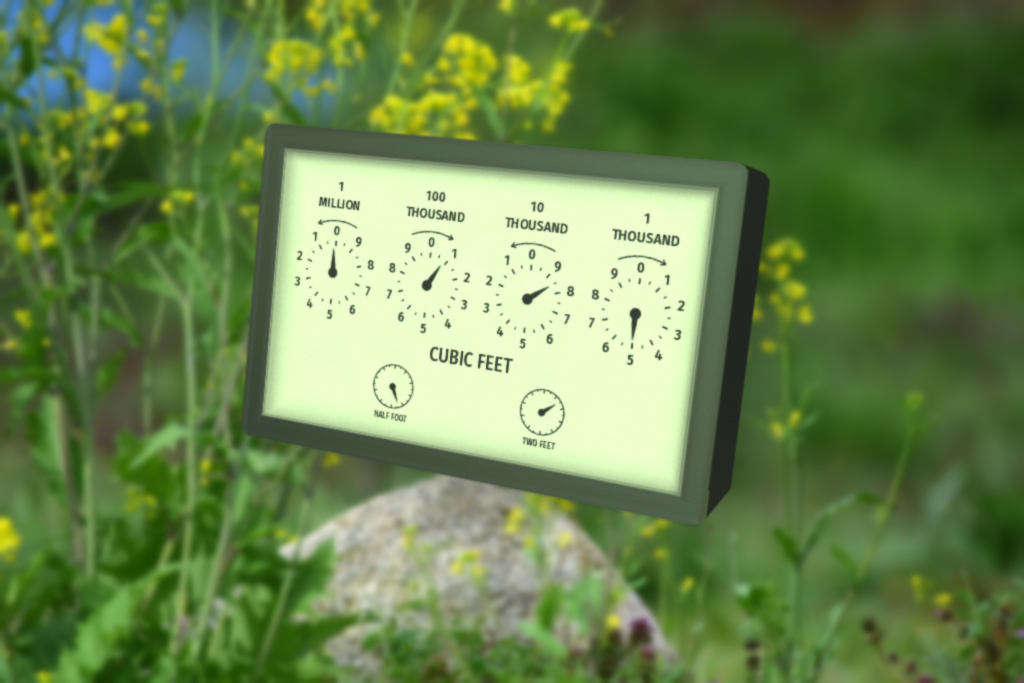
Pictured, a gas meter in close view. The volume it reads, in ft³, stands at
8500 ft³
